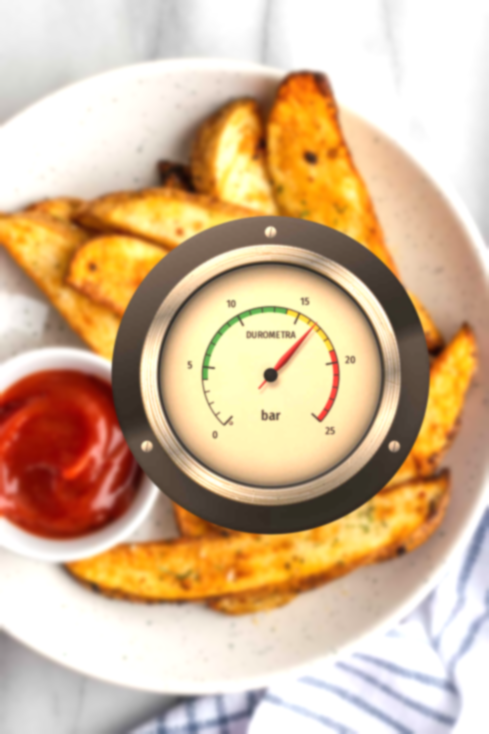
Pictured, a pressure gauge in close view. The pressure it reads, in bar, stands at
16.5 bar
